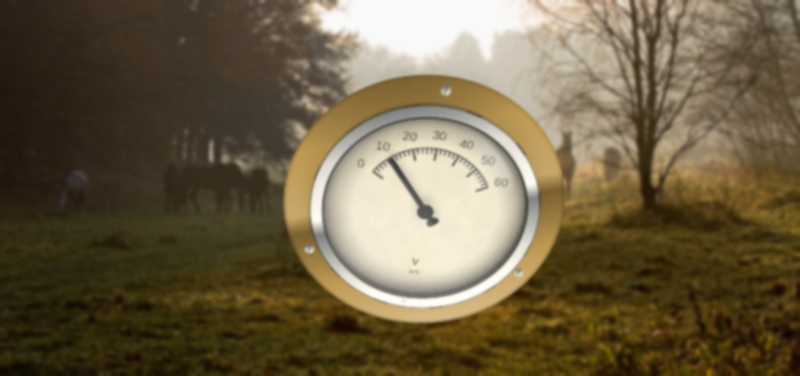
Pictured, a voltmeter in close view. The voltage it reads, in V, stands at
10 V
